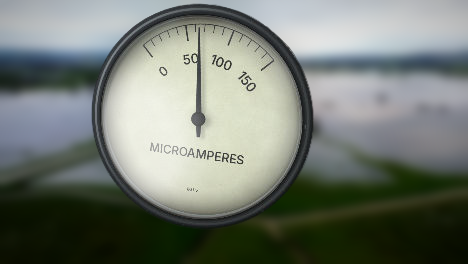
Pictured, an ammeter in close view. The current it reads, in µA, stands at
65 µA
